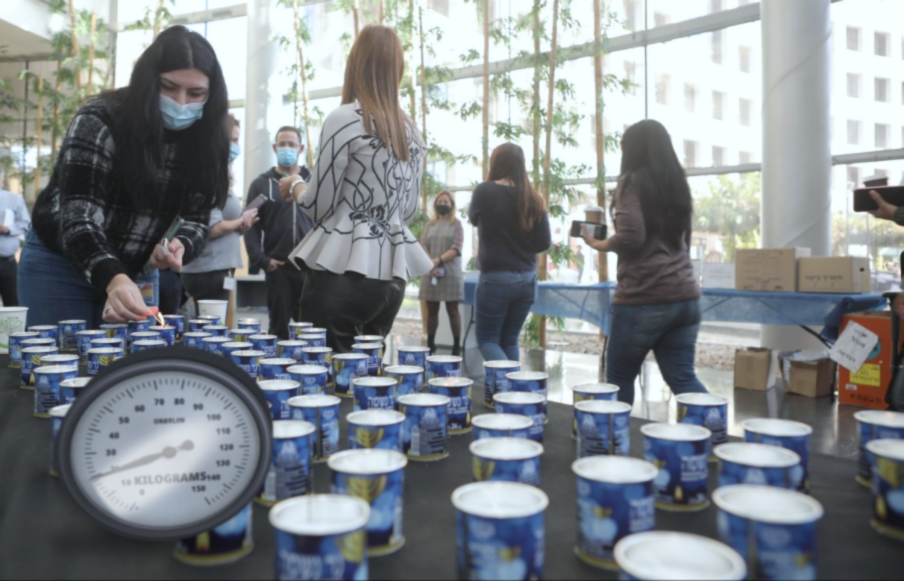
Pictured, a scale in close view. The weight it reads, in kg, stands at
20 kg
